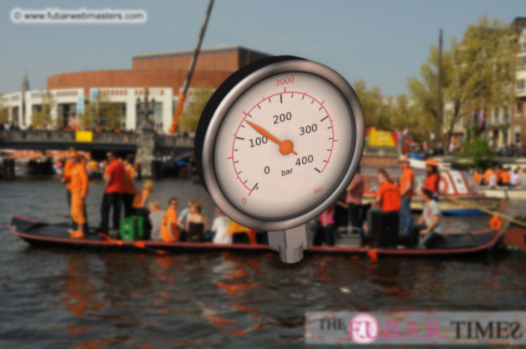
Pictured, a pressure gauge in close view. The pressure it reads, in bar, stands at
130 bar
